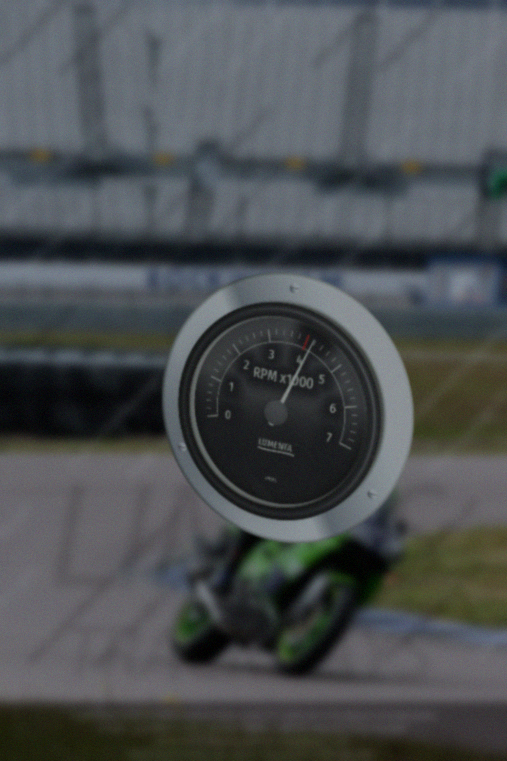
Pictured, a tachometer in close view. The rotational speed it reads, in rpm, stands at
4200 rpm
